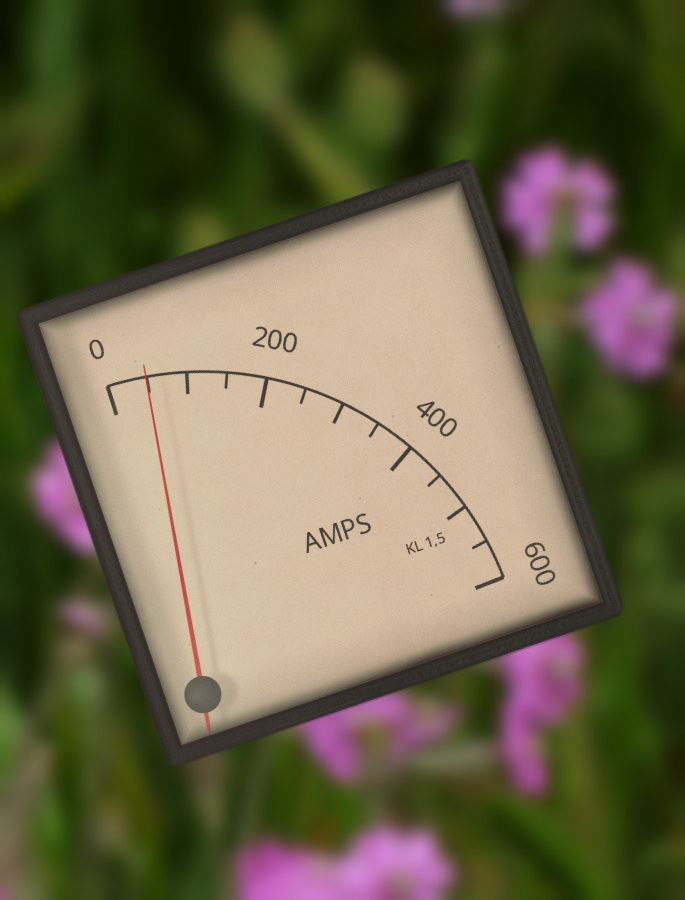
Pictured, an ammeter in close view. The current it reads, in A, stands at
50 A
